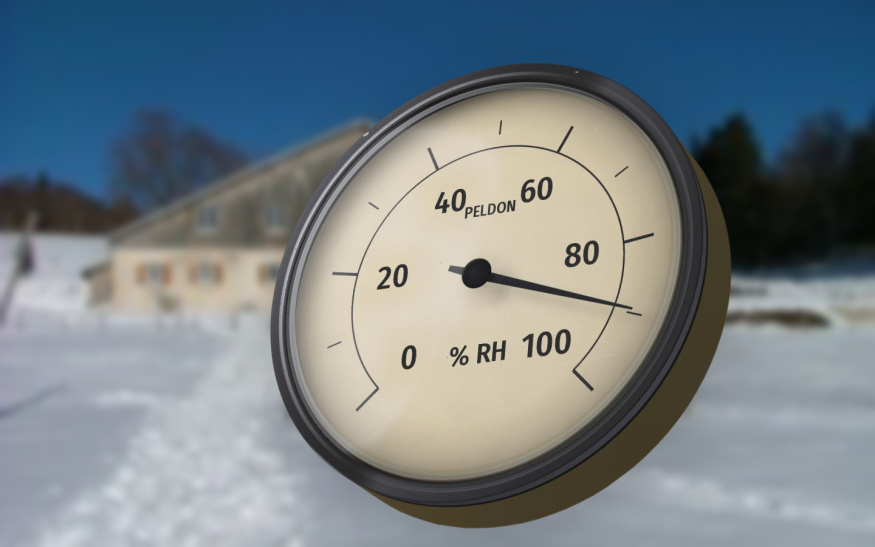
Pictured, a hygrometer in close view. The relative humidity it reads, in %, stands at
90 %
